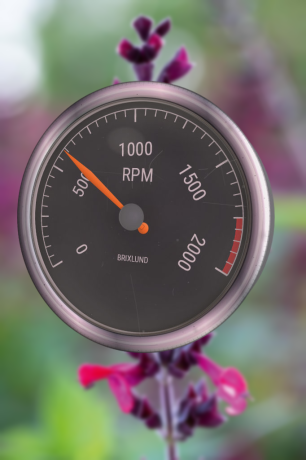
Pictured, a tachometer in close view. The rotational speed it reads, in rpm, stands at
600 rpm
